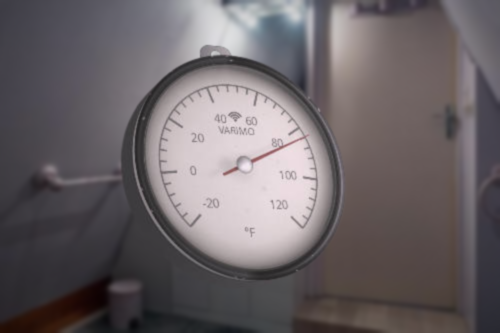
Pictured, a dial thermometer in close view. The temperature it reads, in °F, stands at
84 °F
